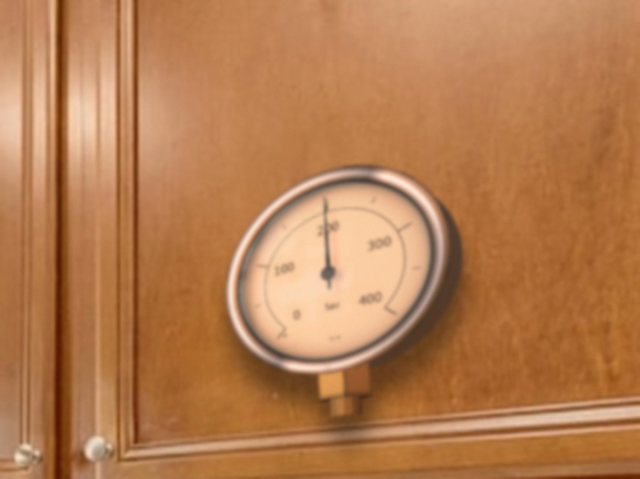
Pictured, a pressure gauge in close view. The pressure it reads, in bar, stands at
200 bar
